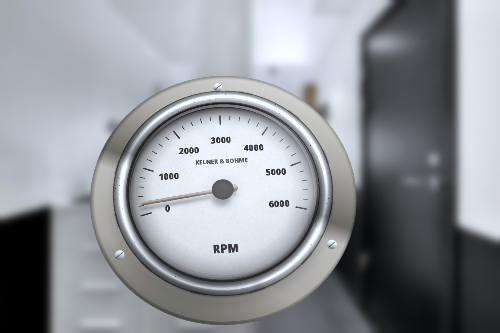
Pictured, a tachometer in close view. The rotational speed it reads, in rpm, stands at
200 rpm
